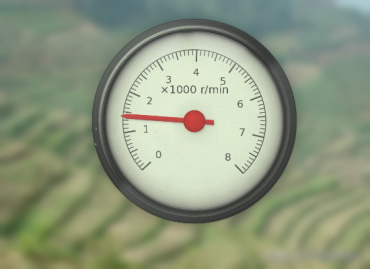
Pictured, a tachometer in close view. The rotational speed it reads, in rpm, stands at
1400 rpm
